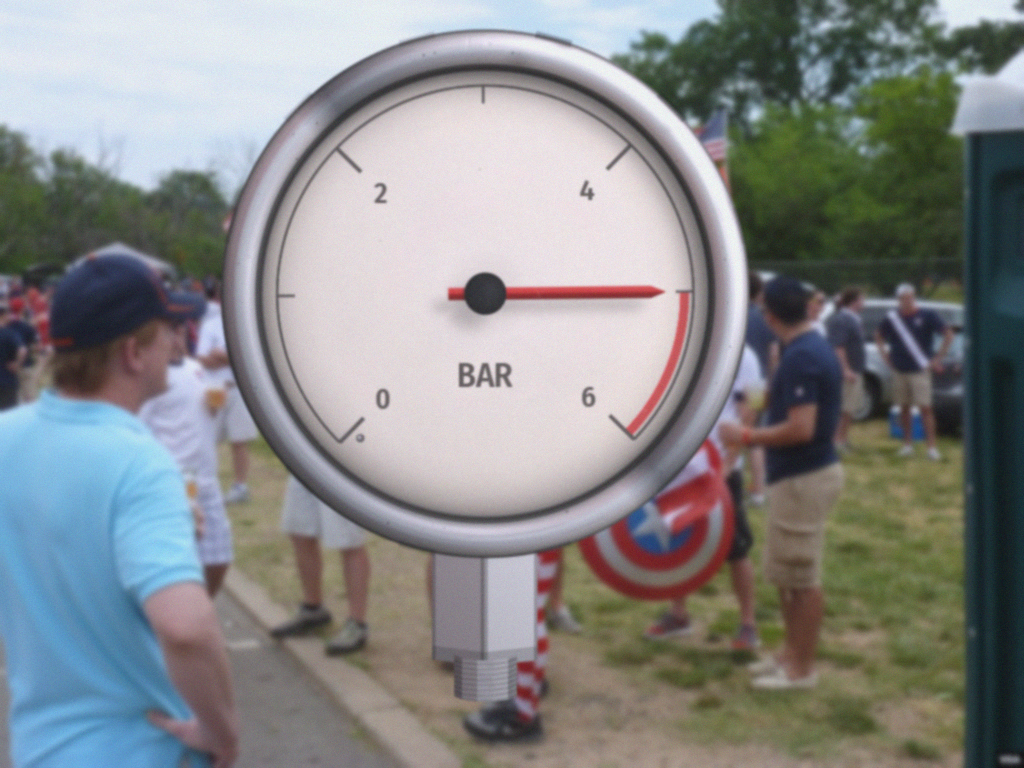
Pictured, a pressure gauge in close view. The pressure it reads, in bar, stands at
5 bar
